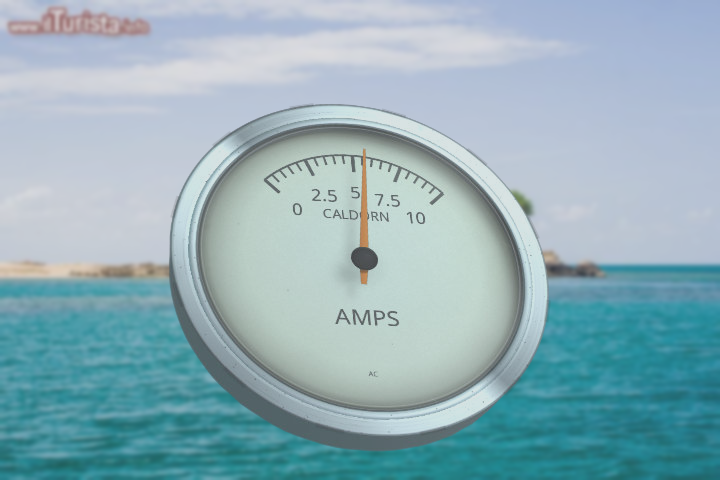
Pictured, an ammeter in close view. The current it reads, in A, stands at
5.5 A
